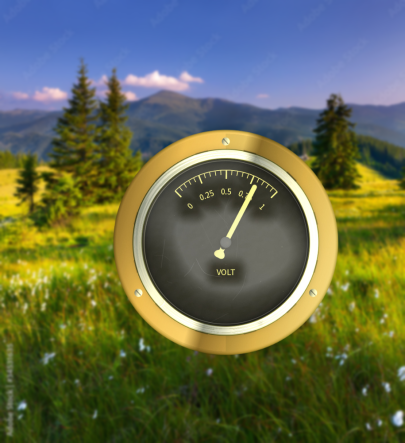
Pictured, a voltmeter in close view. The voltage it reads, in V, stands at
0.8 V
